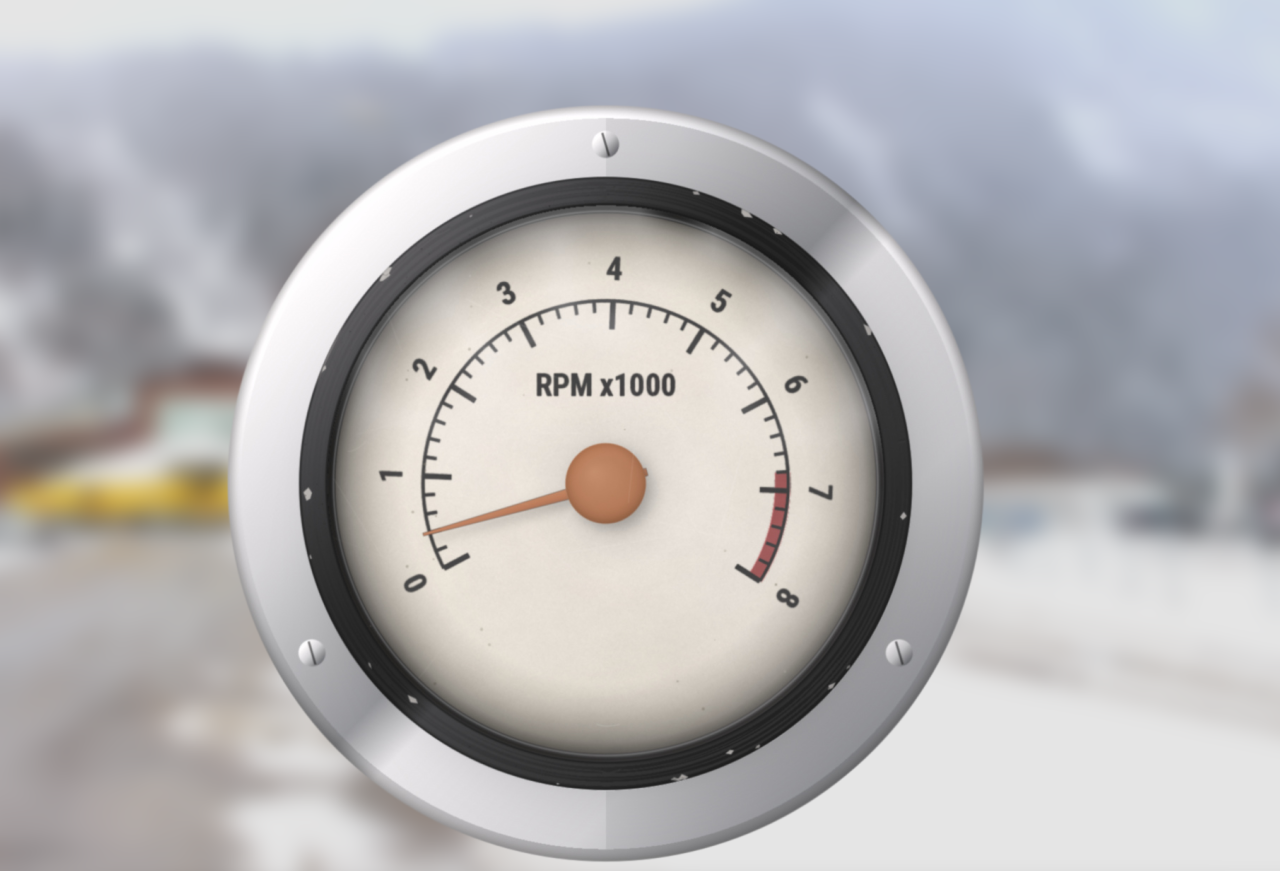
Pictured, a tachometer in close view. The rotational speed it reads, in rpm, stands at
400 rpm
